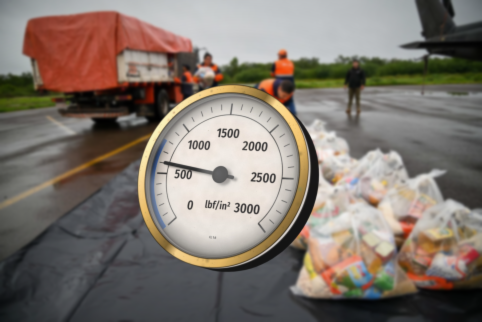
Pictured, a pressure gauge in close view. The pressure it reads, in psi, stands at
600 psi
